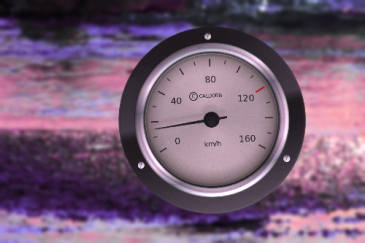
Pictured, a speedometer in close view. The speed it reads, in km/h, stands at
15 km/h
